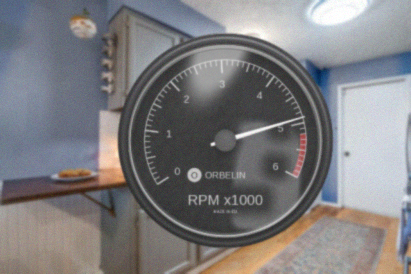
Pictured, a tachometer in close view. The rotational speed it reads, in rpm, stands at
4900 rpm
